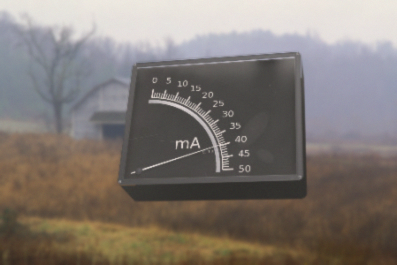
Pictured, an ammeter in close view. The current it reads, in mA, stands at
40 mA
